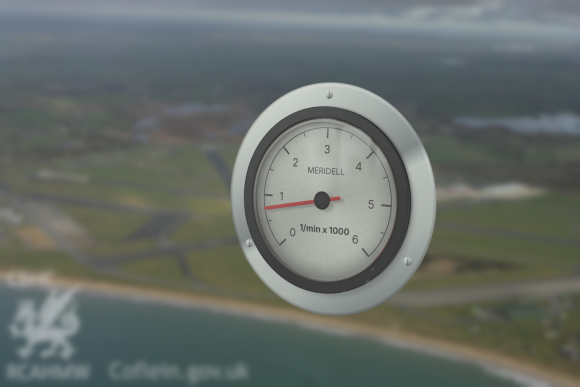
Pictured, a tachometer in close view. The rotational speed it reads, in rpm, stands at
750 rpm
